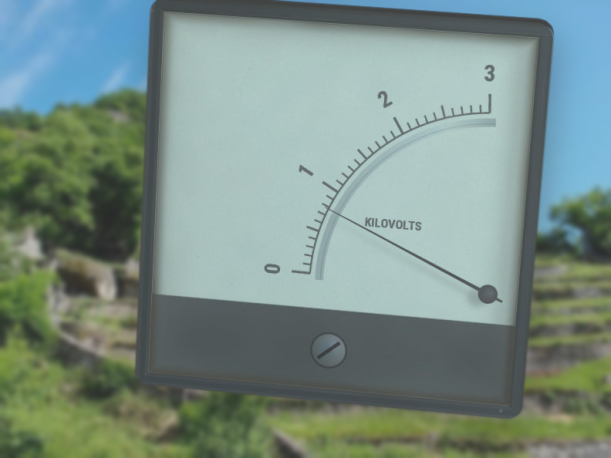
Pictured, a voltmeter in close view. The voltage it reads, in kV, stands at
0.8 kV
